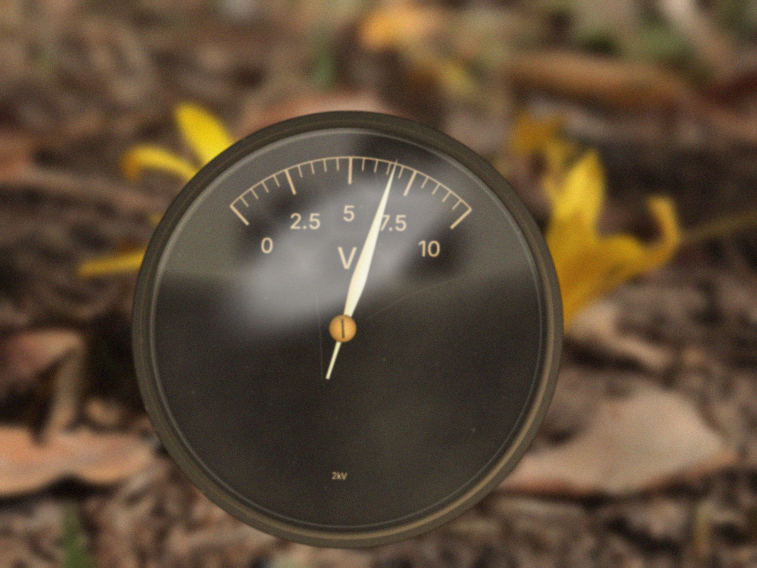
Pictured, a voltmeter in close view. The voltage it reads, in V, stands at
6.75 V
